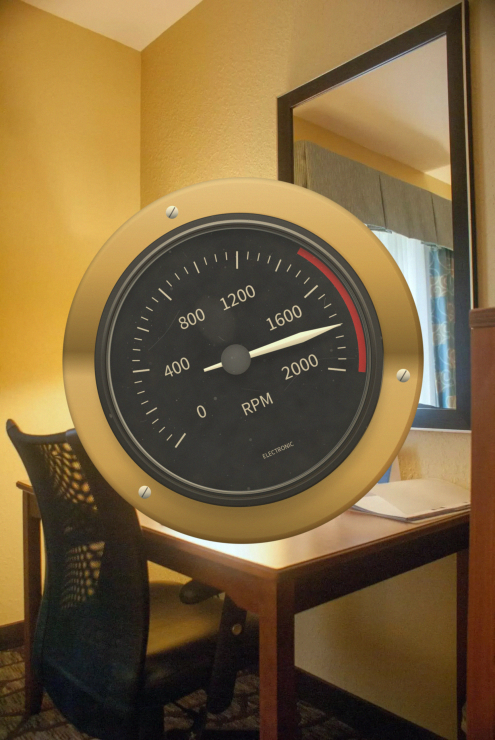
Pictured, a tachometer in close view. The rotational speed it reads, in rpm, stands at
1800 rpm
